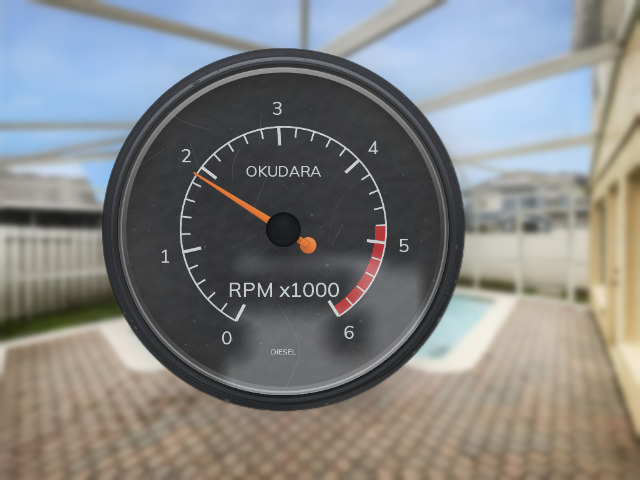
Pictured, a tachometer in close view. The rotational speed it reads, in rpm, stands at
1900 rpm
